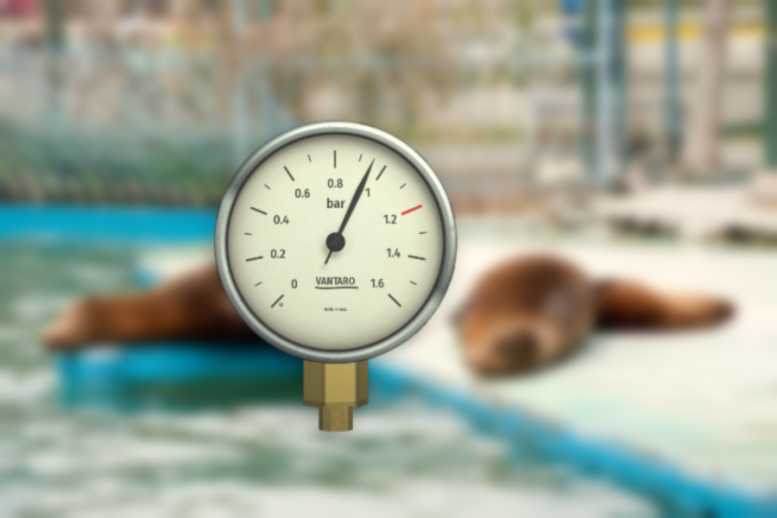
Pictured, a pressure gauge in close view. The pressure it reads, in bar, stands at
0.95 bar
